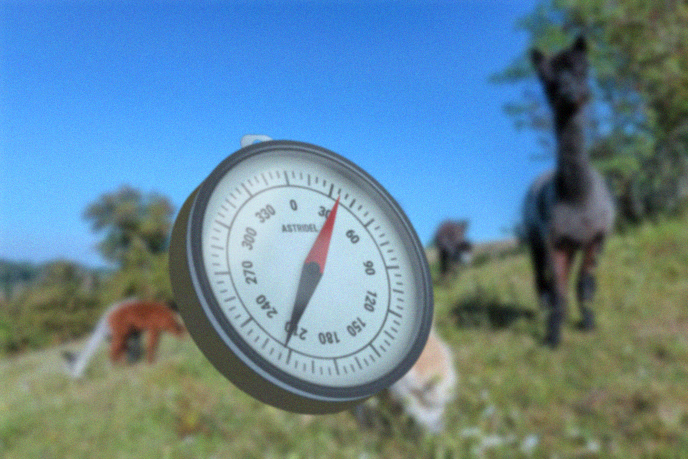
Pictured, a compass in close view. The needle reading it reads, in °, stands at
35 °
